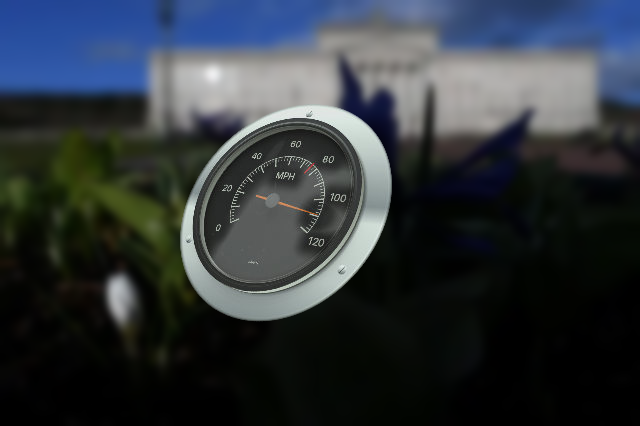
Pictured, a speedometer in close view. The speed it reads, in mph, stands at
110 mph
